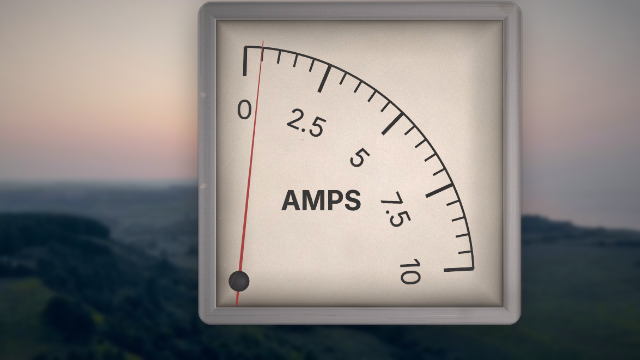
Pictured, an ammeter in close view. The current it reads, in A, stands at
0.5 A
